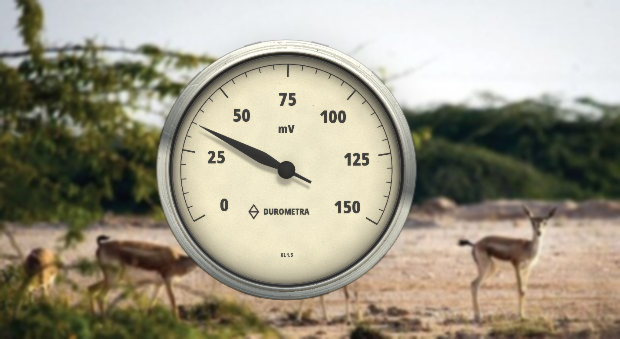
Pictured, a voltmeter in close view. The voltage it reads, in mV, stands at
35 mV
